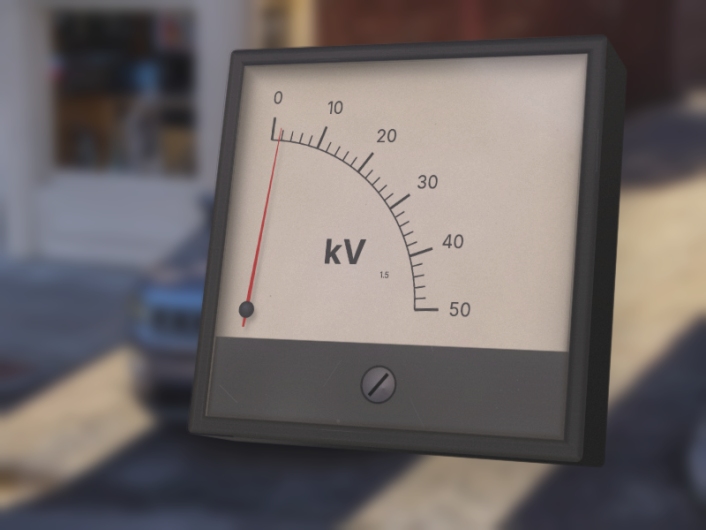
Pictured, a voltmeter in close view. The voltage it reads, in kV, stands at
2 kV
